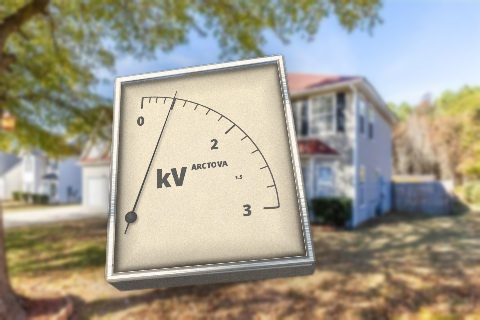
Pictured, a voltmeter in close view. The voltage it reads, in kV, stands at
1 kV
